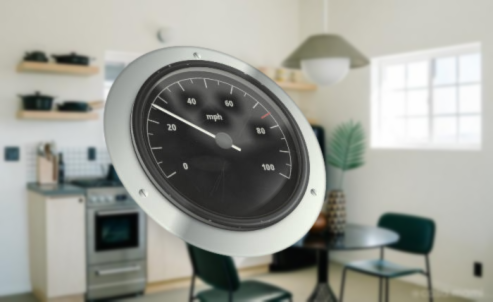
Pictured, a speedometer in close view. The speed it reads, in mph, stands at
25 mph
